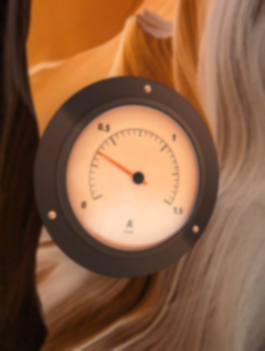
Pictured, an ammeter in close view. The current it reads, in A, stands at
0.35 A
